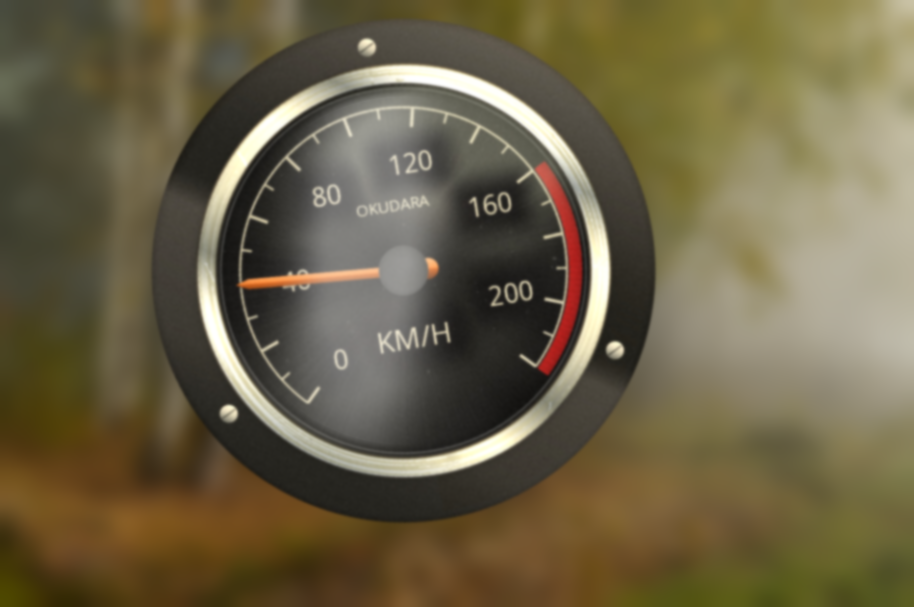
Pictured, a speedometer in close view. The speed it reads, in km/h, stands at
40 km/h
